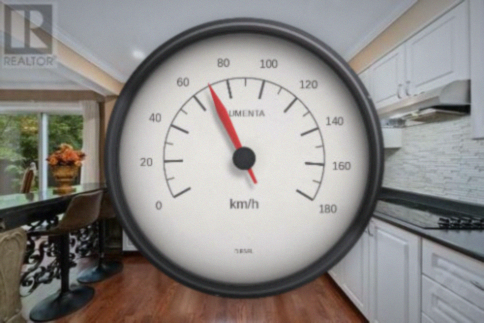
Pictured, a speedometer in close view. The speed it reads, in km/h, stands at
70 km/h
